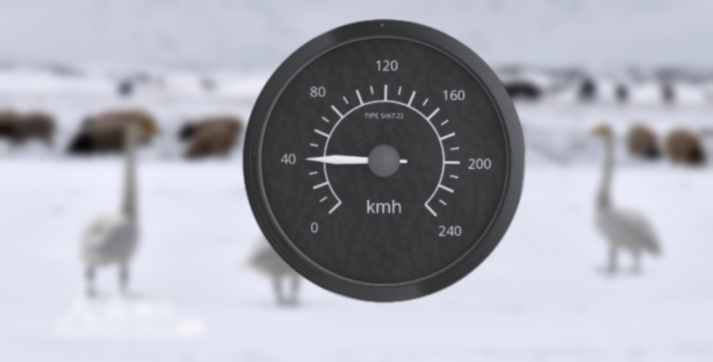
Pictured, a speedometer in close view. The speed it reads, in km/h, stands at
40 km/h
